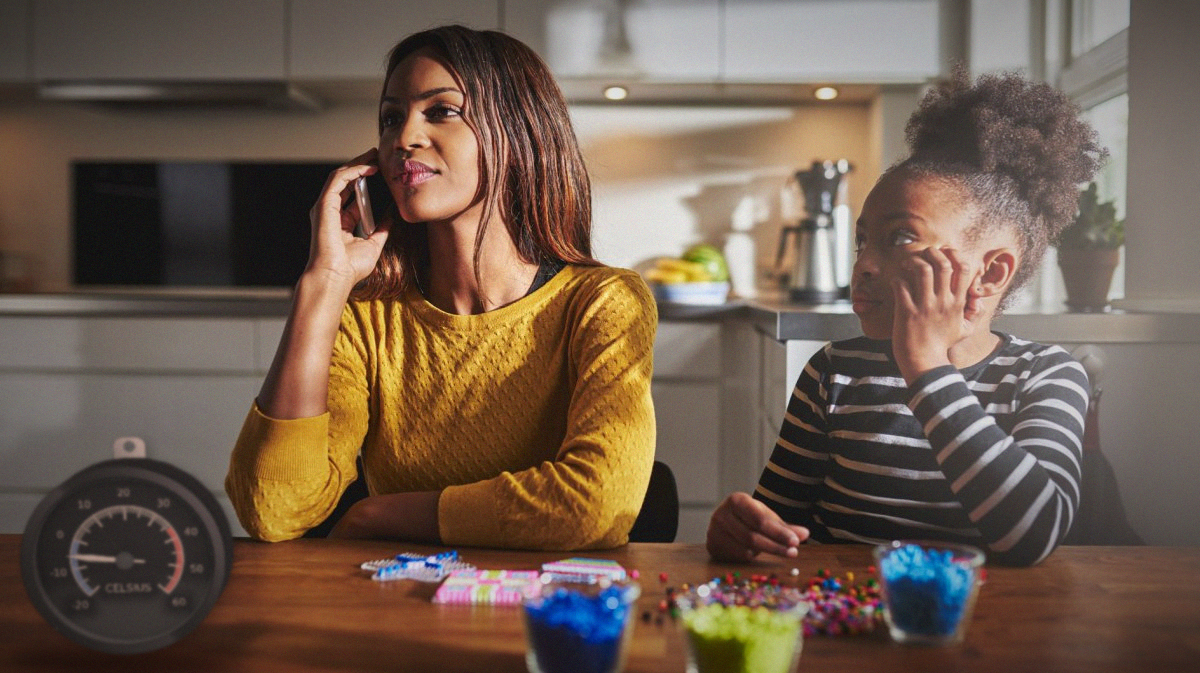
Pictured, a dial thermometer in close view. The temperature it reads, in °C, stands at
-5 °C
